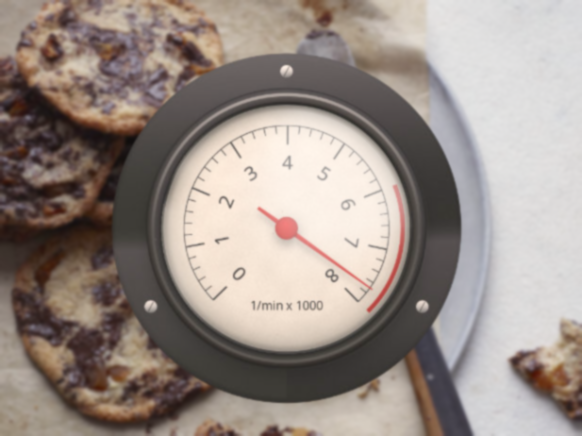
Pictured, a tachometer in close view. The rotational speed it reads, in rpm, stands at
7700 rpm
